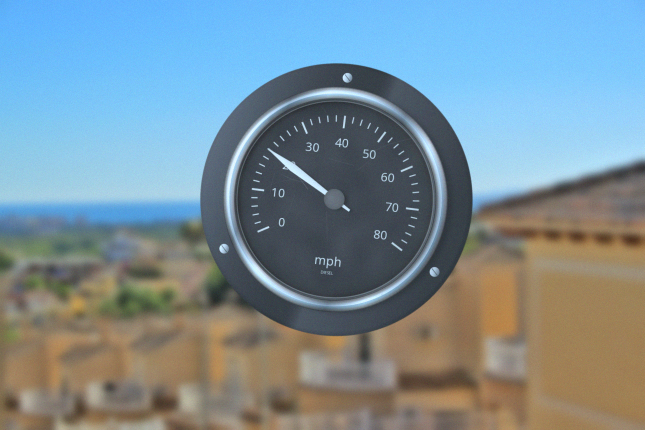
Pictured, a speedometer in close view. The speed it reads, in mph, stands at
20 mph
